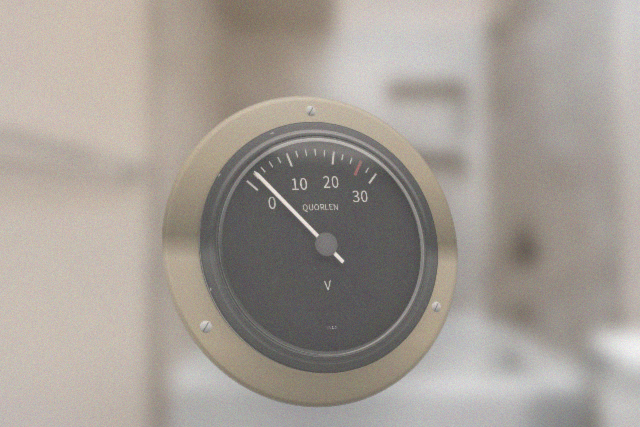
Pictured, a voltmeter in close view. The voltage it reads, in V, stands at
2 V
